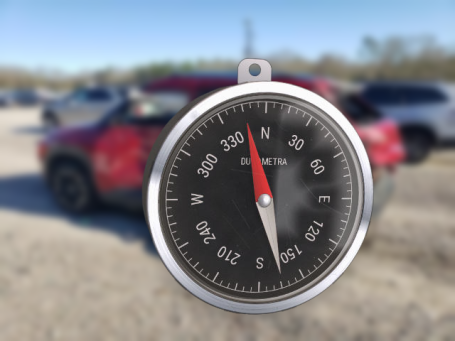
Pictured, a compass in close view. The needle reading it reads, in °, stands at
345 °
